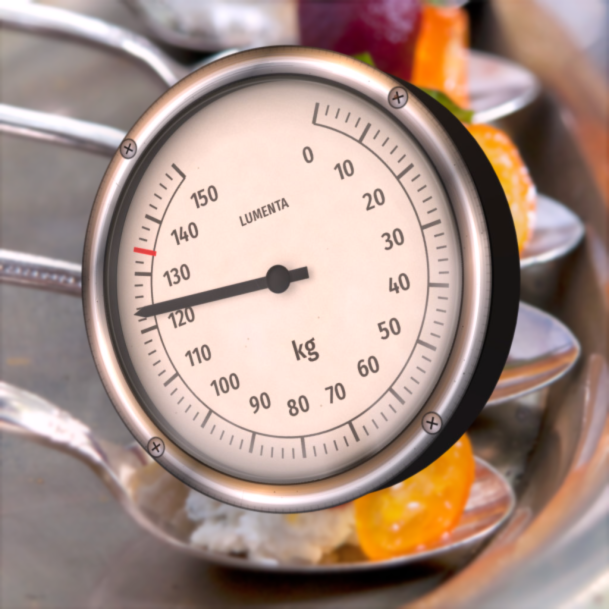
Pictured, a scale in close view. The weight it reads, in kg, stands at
123 kg
